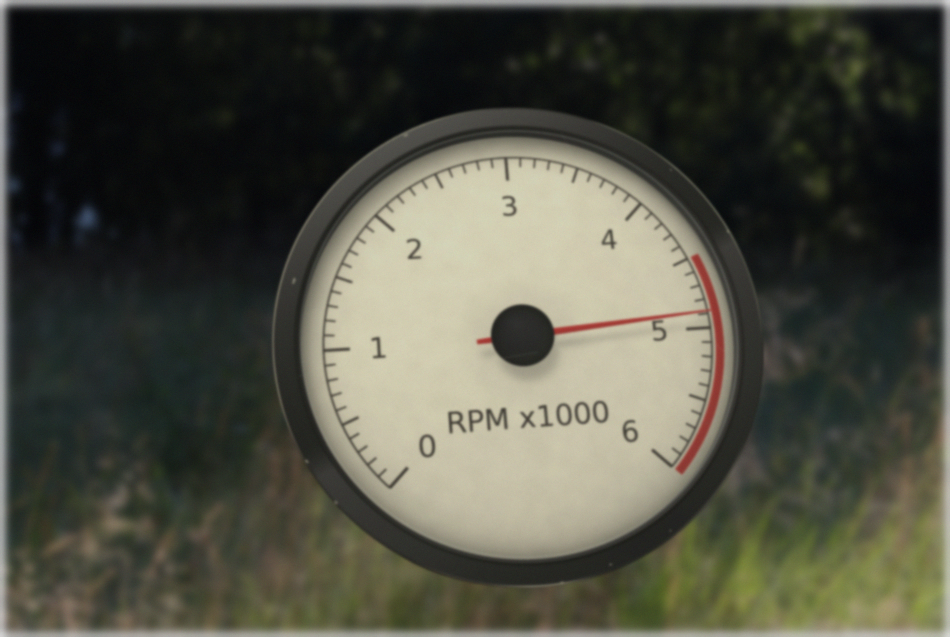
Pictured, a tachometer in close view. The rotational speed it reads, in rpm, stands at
4900 rpm
